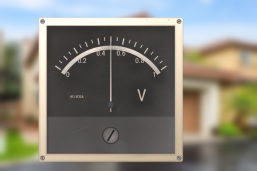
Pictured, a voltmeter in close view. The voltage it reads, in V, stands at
0.5 V
